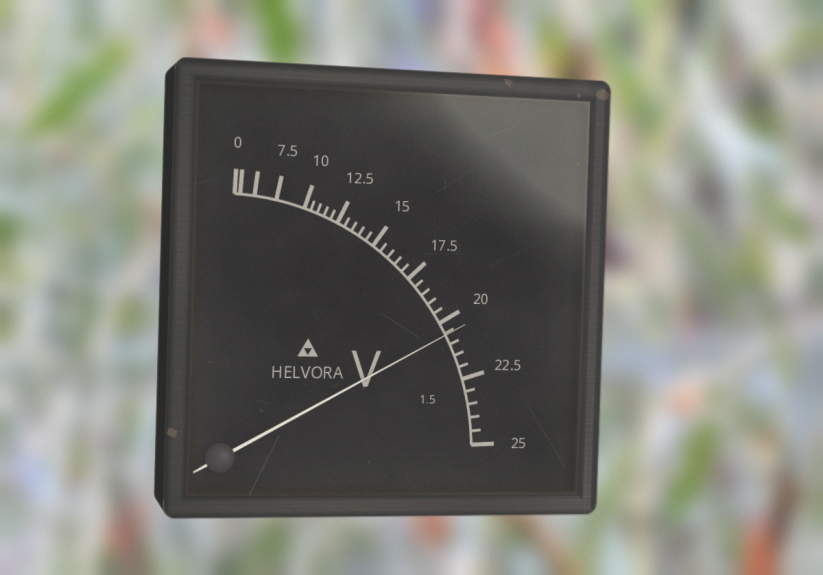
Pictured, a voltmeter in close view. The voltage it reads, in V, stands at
20.5 V
